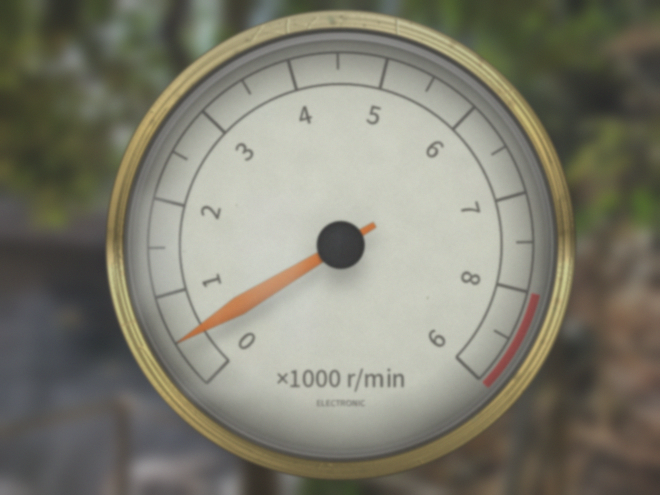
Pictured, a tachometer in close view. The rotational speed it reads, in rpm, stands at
500 rpm
